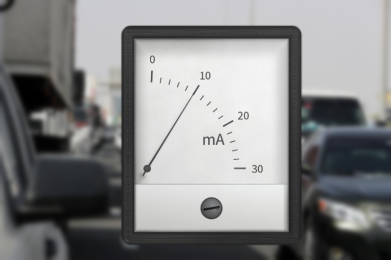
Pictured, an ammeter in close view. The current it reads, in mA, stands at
10 mA
